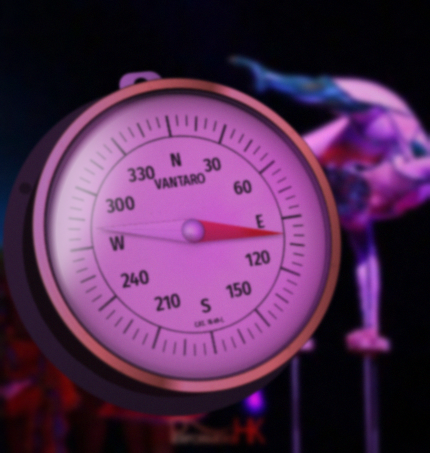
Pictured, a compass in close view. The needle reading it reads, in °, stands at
100 °
